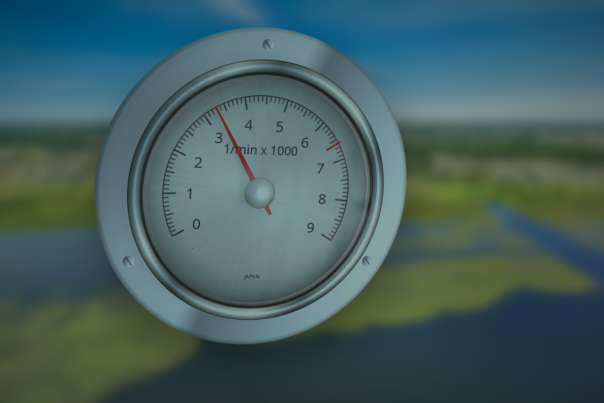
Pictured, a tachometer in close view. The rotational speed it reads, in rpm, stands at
3300 rpm
